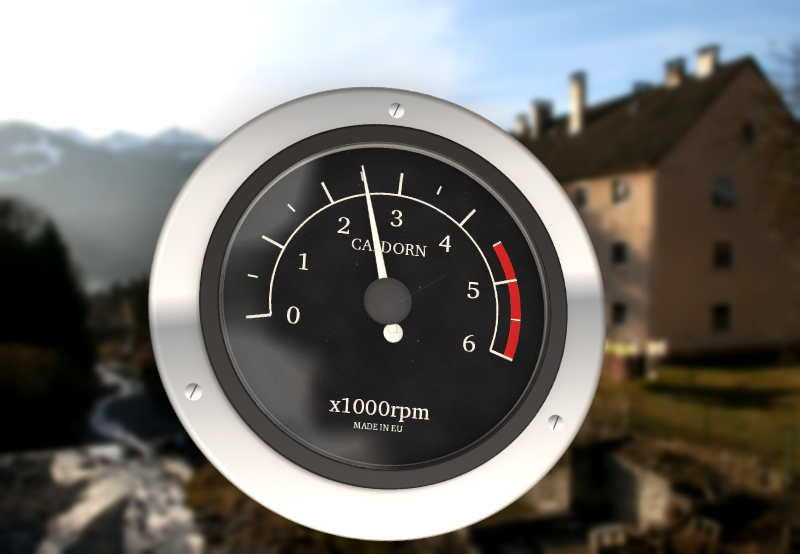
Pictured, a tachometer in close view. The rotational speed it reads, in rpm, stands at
2500 rpm
